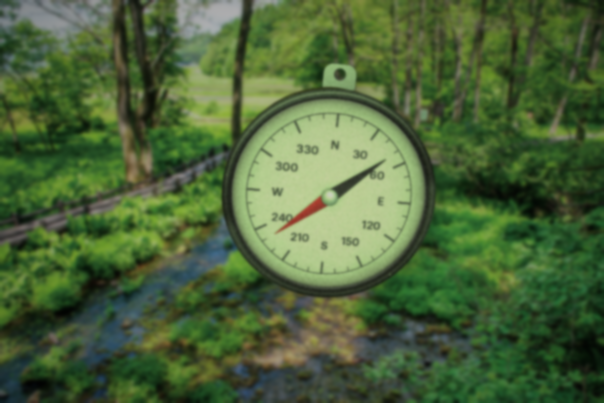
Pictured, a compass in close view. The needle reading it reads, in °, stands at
230 °
